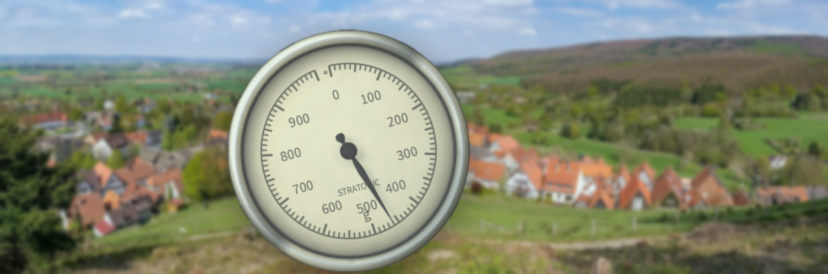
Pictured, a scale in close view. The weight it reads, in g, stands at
460 g
